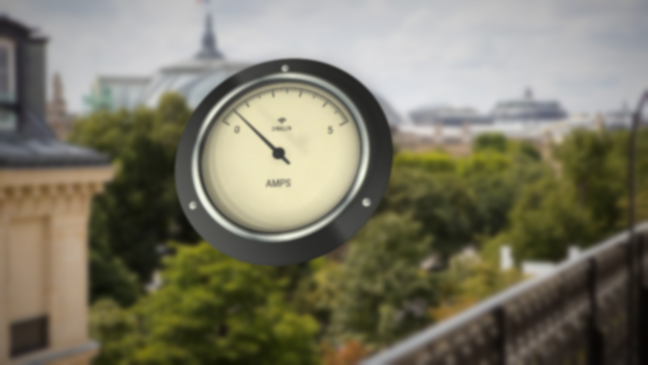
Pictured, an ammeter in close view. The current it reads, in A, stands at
0.5 A
